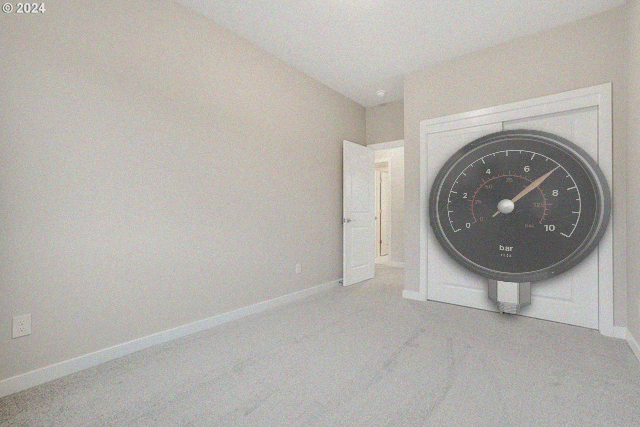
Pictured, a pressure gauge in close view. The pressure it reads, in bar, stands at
7 bar
